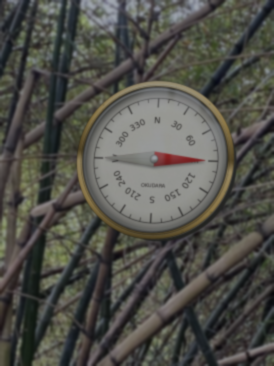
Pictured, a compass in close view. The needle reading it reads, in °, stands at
90 °
